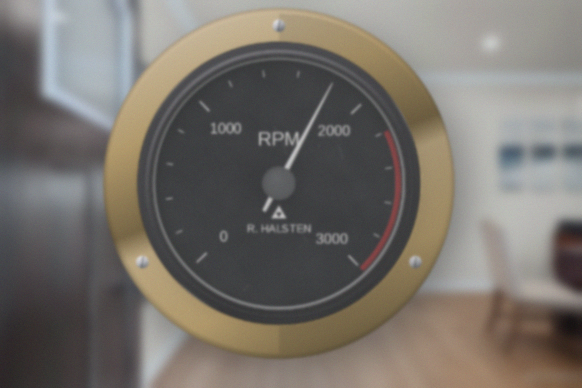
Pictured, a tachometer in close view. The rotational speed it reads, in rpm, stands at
1800 rpm
